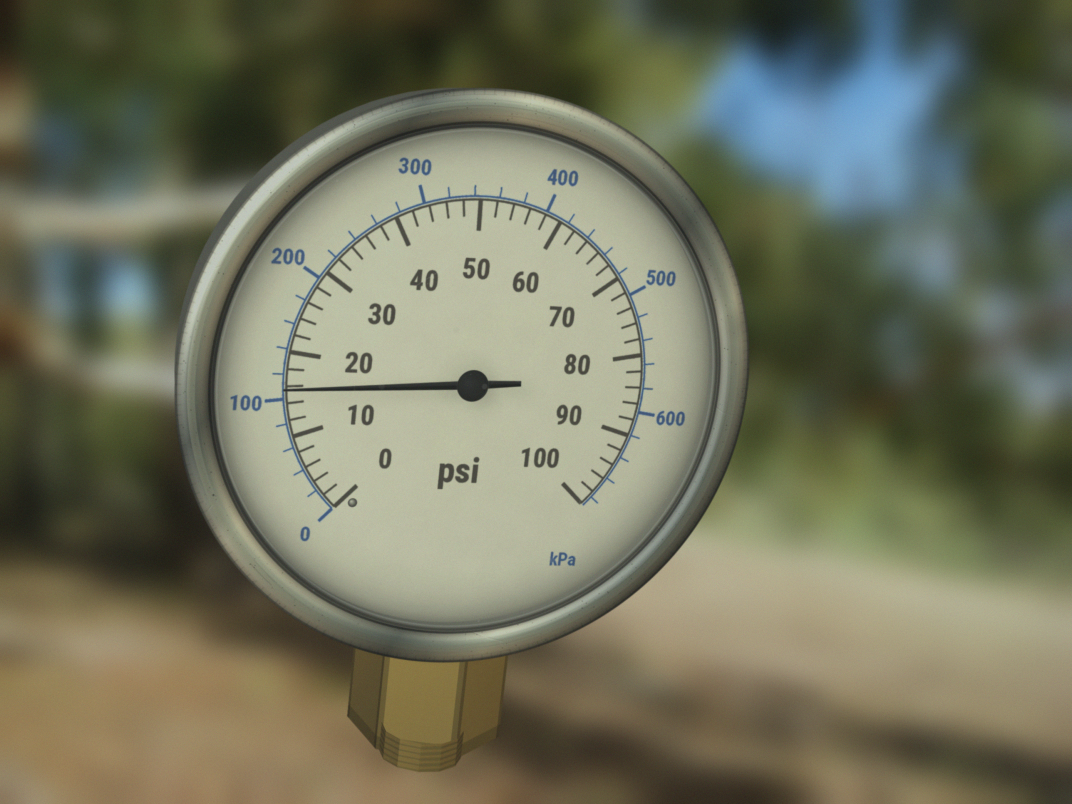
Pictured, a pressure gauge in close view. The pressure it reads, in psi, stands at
16 psi
